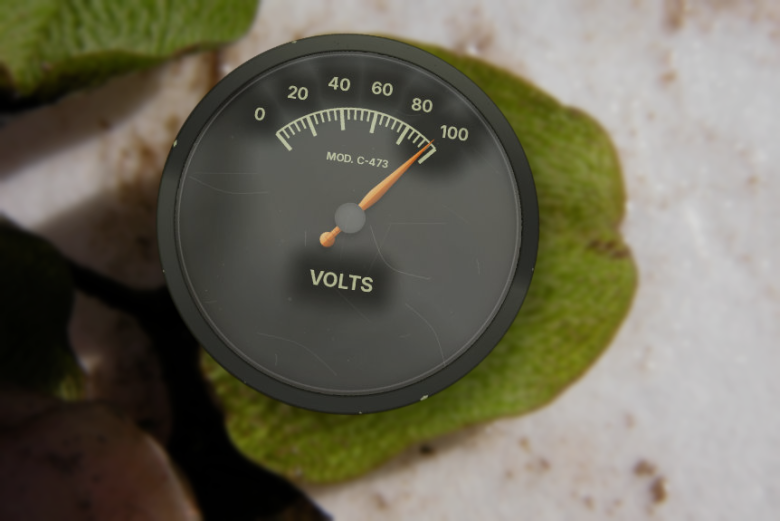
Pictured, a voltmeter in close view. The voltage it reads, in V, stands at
96 V
